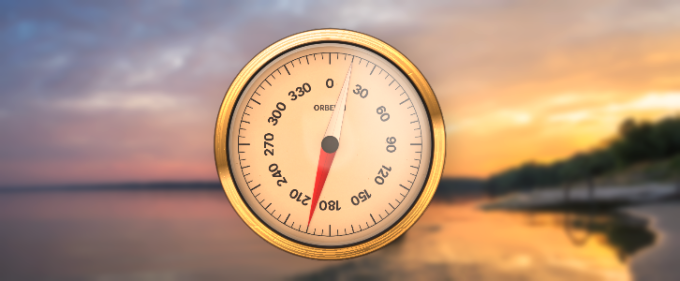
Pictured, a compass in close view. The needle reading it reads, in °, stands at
195 °
